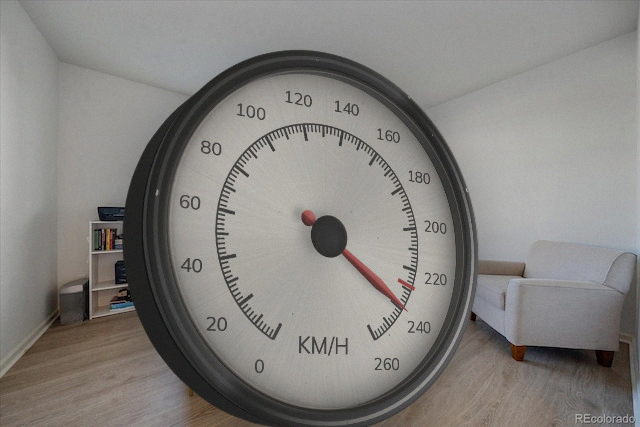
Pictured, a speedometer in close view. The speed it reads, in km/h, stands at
240 km/h
